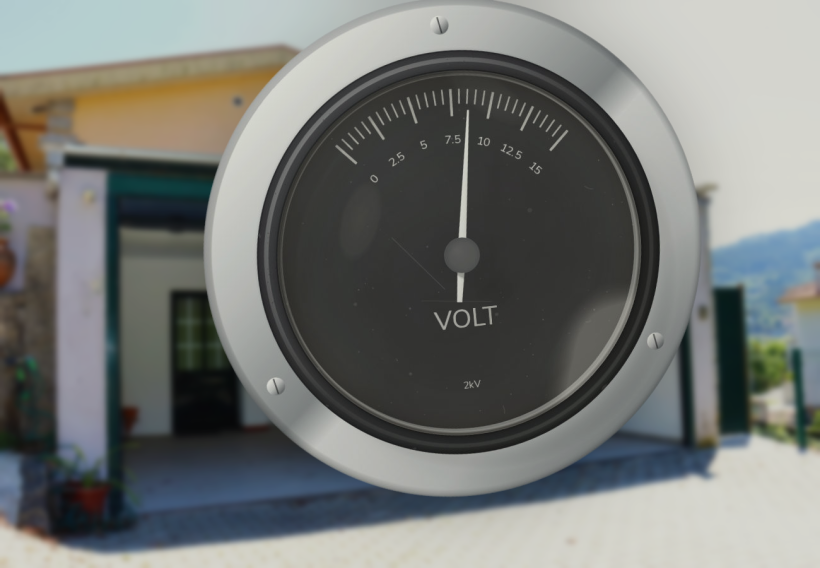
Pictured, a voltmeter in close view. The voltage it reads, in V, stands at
8.5 V
